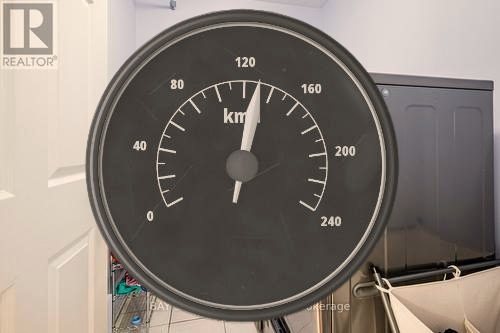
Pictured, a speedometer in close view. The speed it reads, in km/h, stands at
130 km/h
